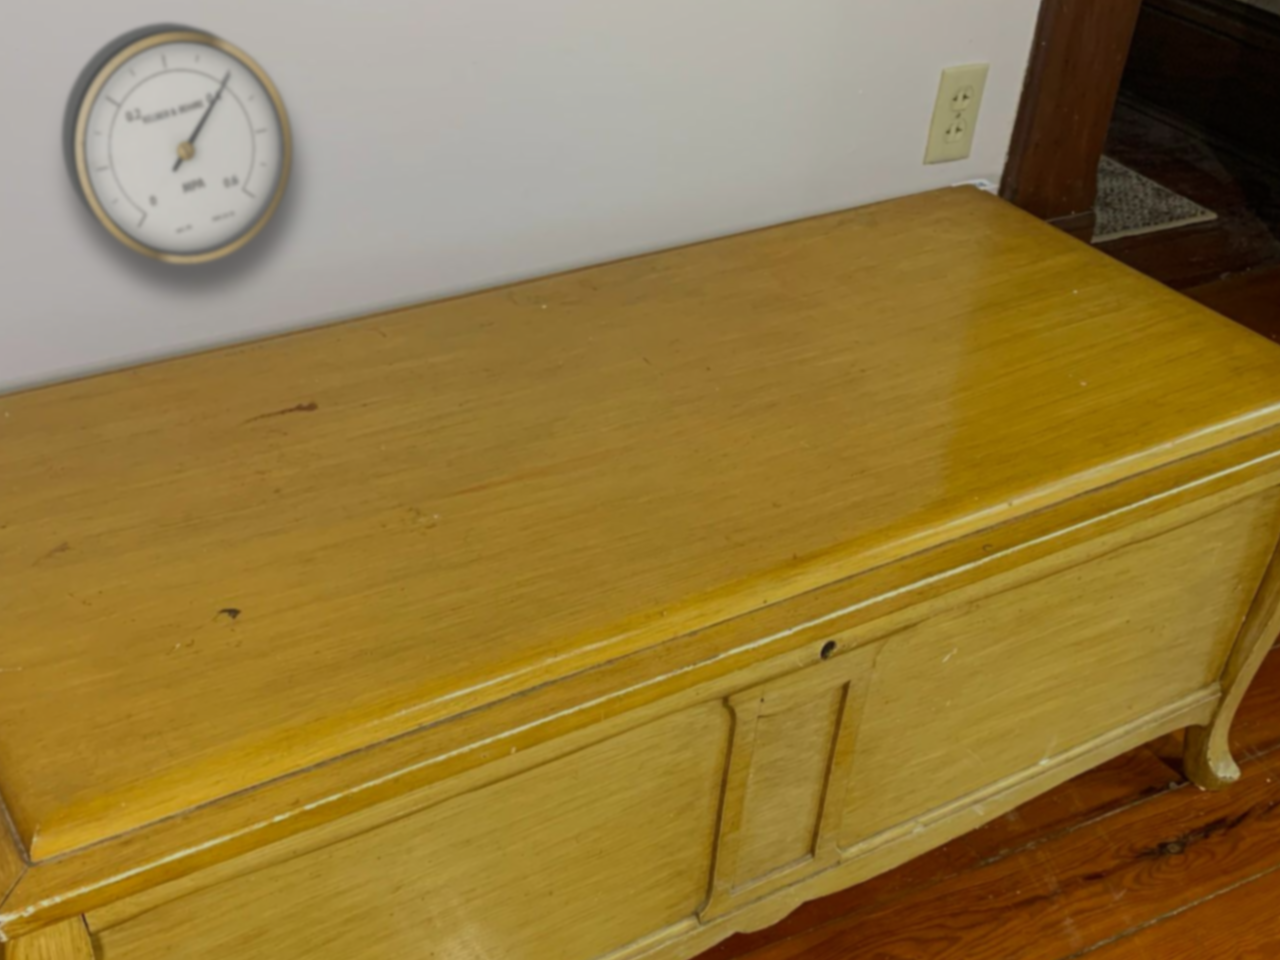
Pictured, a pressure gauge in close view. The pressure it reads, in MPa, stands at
0.4 MPa
